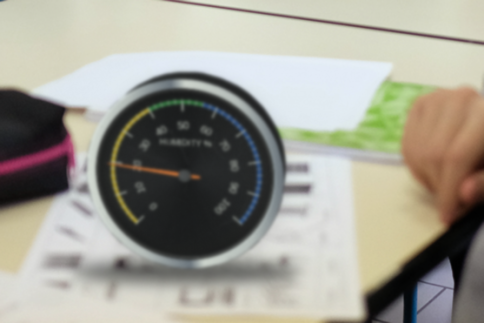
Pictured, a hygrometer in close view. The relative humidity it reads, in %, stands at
20 %
